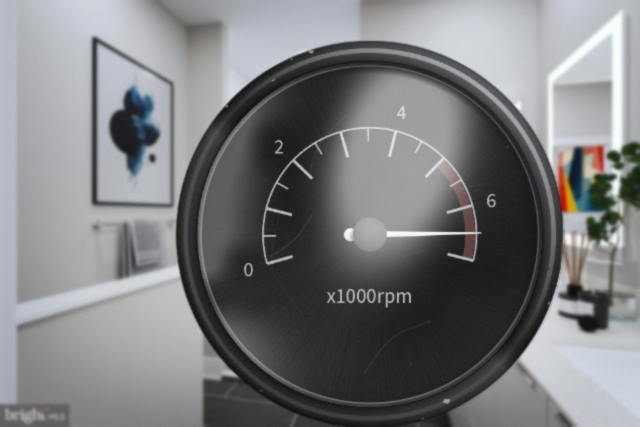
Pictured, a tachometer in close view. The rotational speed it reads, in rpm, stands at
6500 rpm
